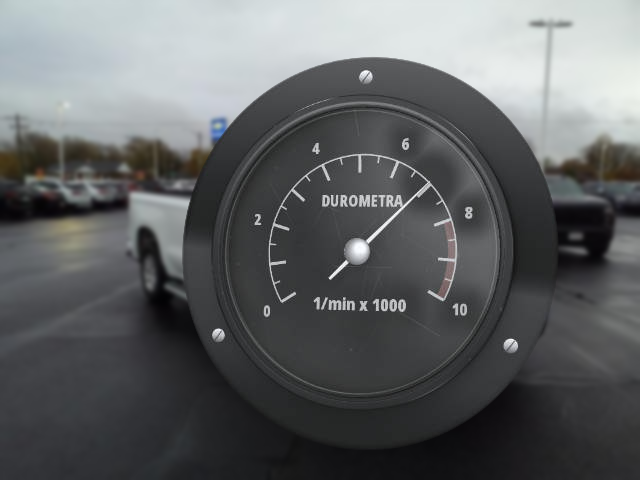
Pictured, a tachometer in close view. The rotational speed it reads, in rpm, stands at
7000 rpm
